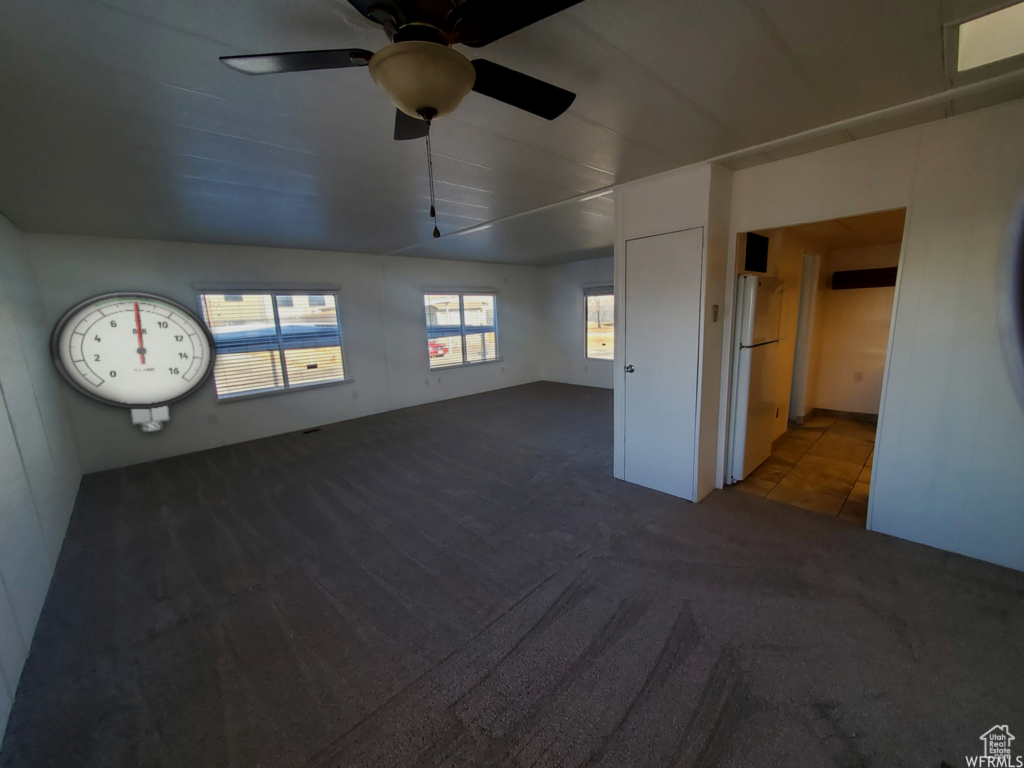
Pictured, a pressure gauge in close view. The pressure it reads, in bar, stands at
8 bar
